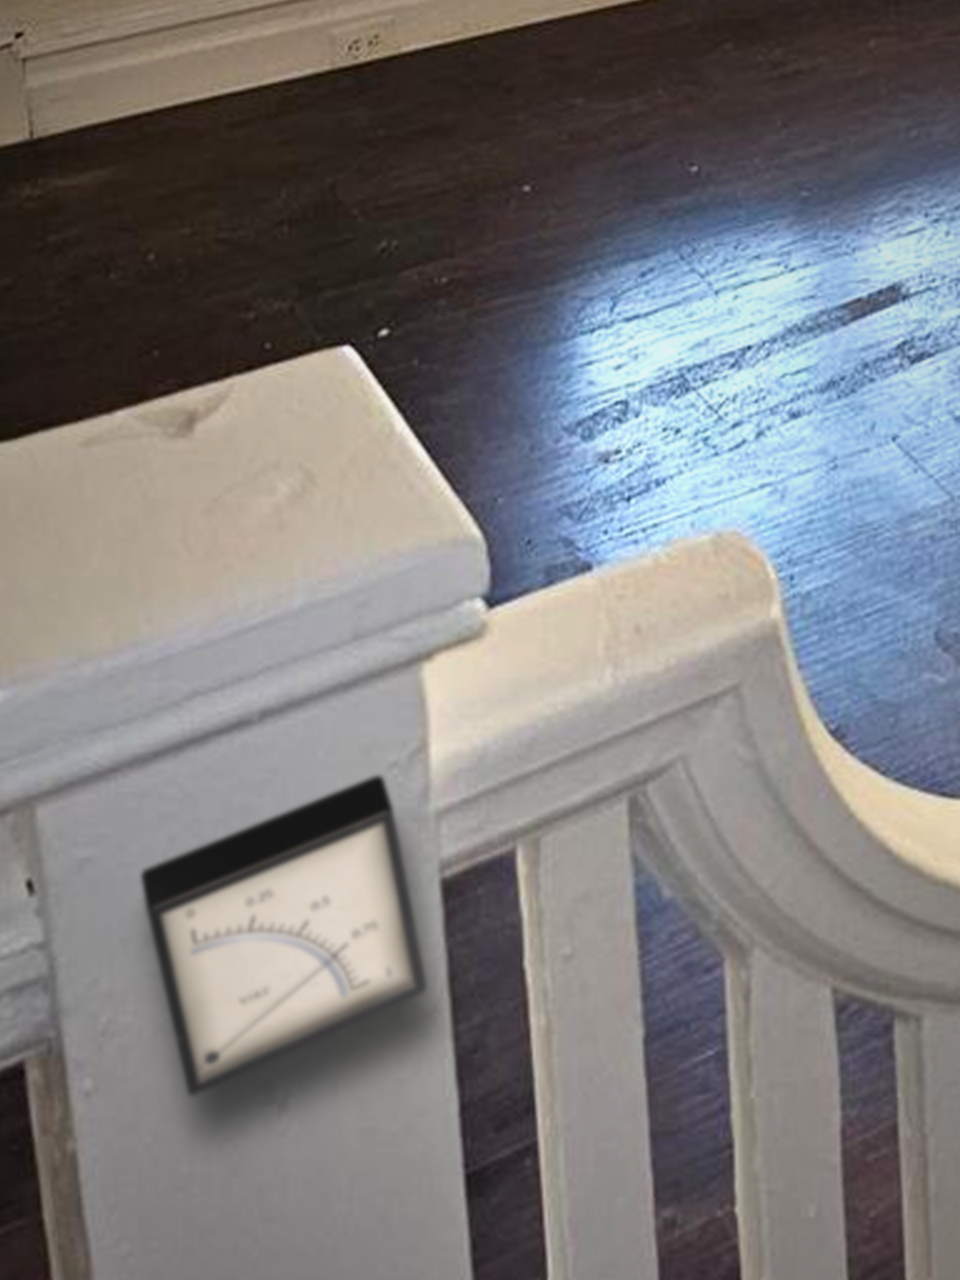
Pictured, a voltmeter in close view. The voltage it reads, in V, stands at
0.75 V
